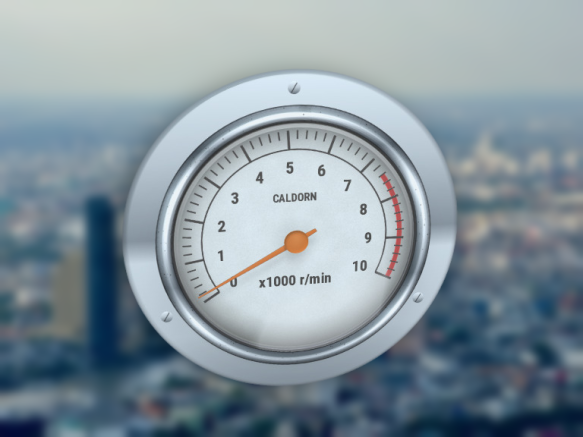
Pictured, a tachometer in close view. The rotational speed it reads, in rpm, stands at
200 rpm
